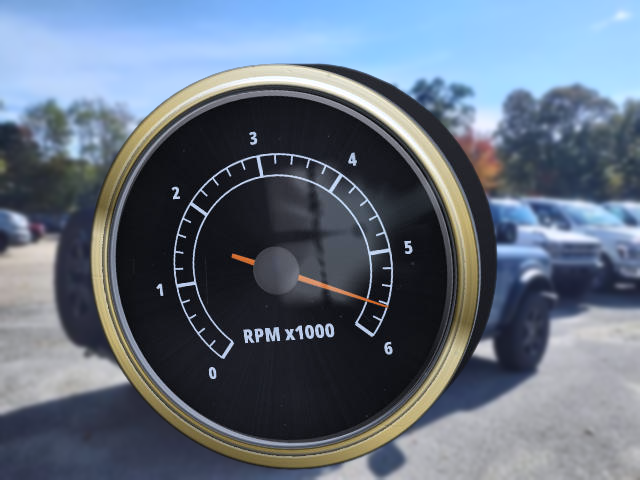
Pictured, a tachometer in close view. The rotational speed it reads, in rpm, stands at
5600 rpm
